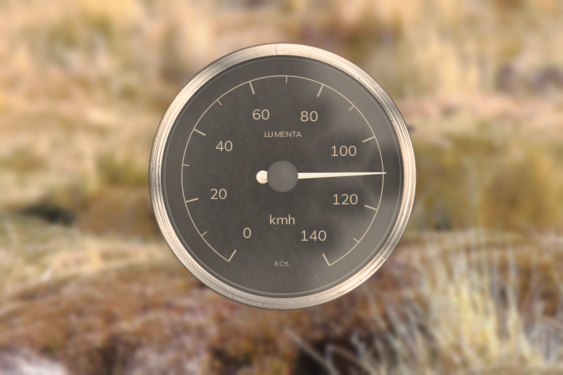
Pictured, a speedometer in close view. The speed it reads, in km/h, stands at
110 km/h
